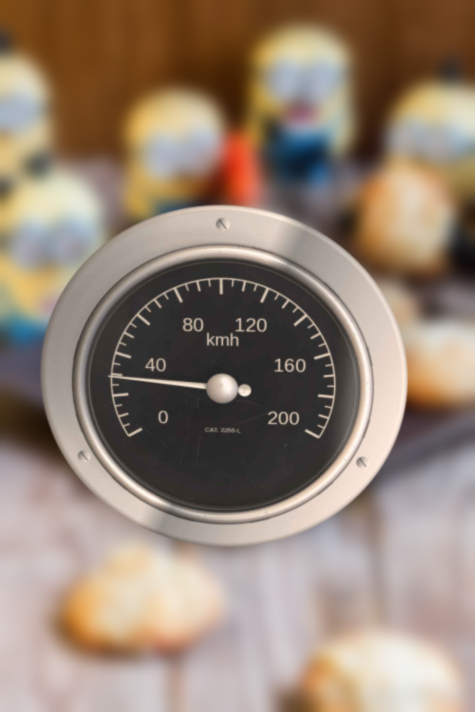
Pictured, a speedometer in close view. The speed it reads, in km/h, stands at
30 km/h
